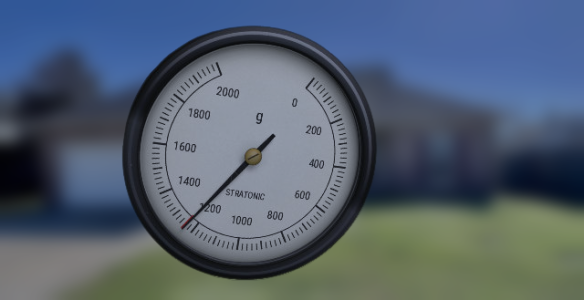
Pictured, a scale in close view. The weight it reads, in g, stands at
1240 g
